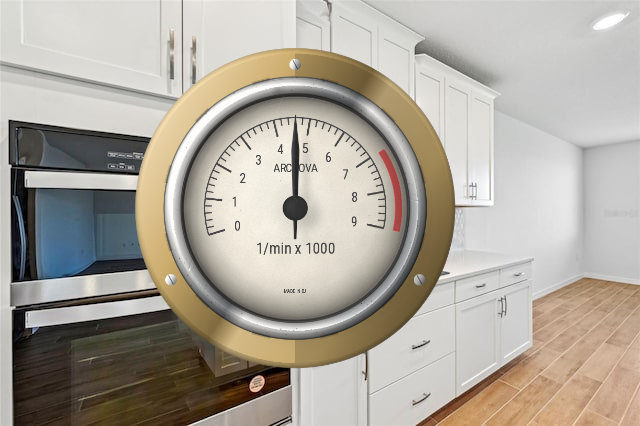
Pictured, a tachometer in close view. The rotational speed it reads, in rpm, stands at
4600 rpm
